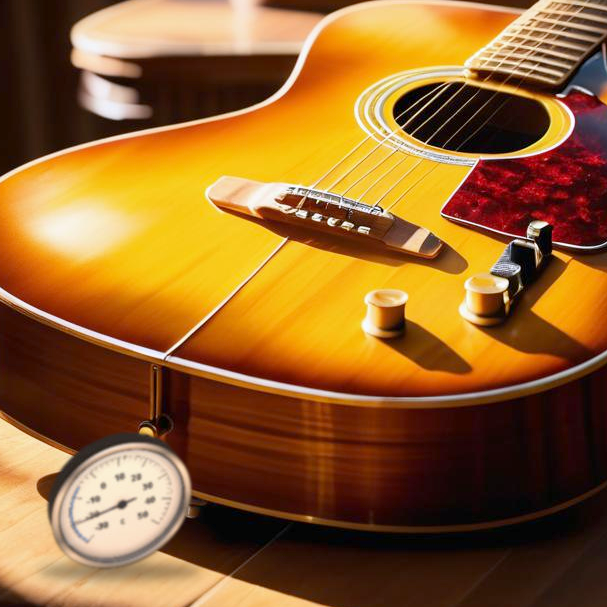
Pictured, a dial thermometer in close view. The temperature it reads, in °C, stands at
-20 °C
